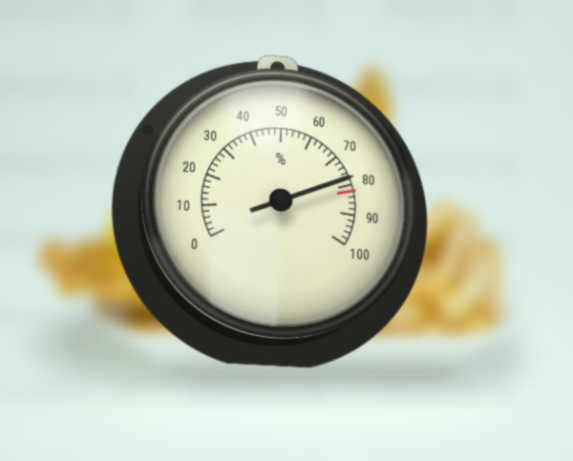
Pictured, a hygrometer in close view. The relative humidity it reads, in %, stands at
78 %
